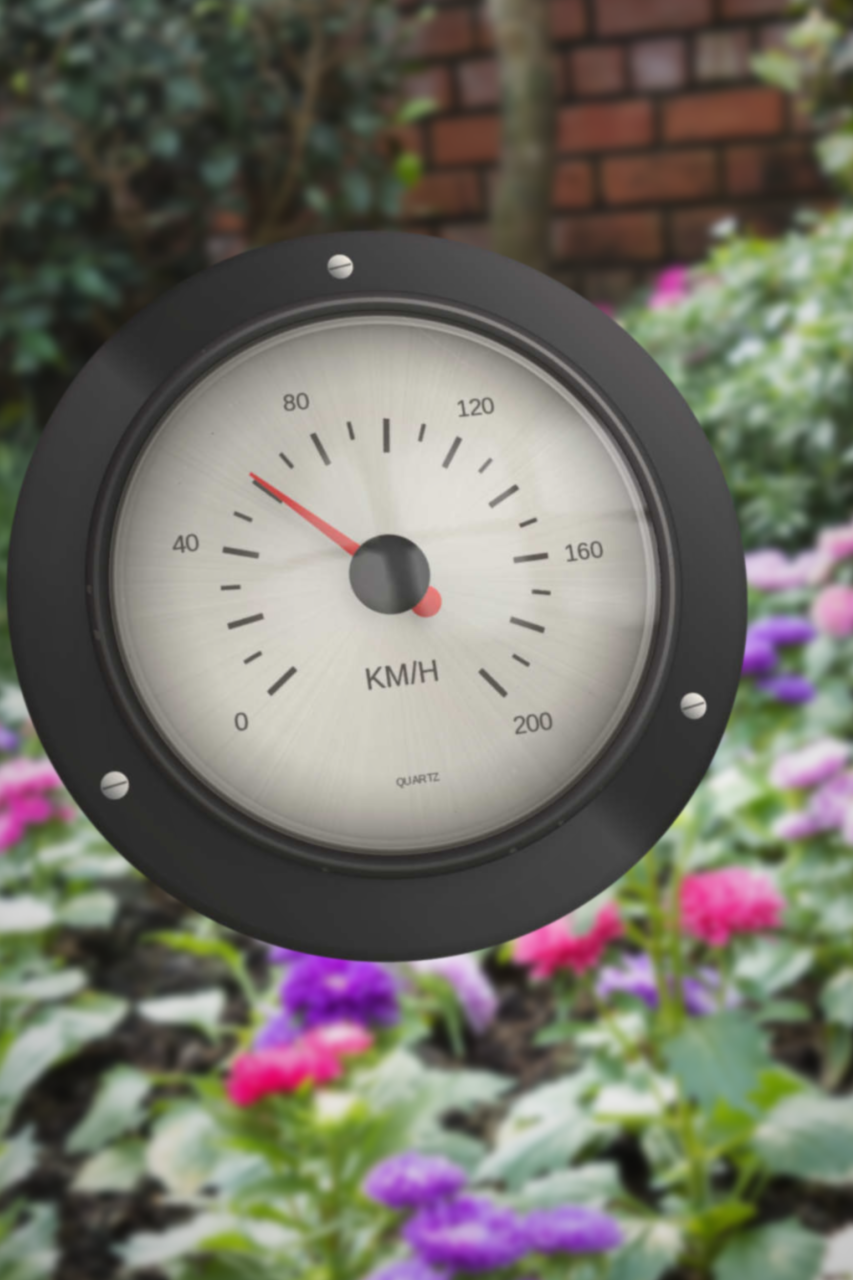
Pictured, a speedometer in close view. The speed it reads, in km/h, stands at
60 km/h
